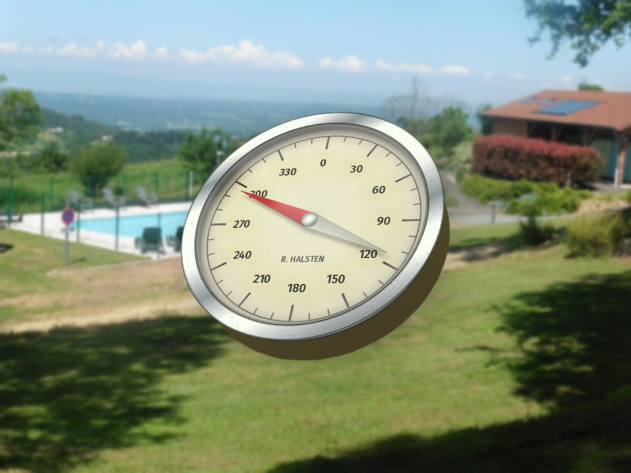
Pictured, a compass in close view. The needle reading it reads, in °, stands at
295 °
